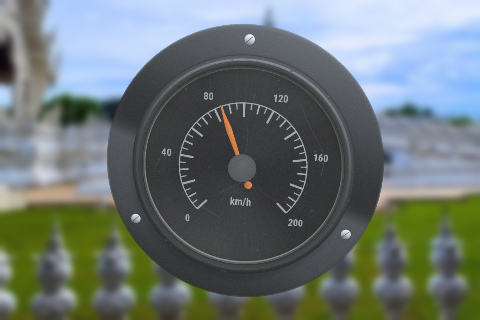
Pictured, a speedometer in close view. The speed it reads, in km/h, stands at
85 km/h
